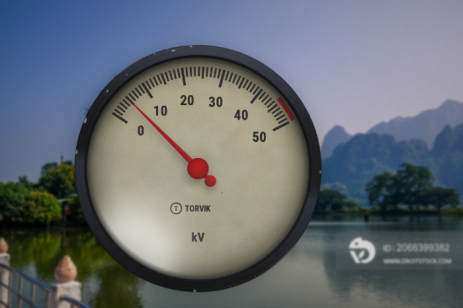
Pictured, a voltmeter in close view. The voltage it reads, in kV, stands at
5 kV
